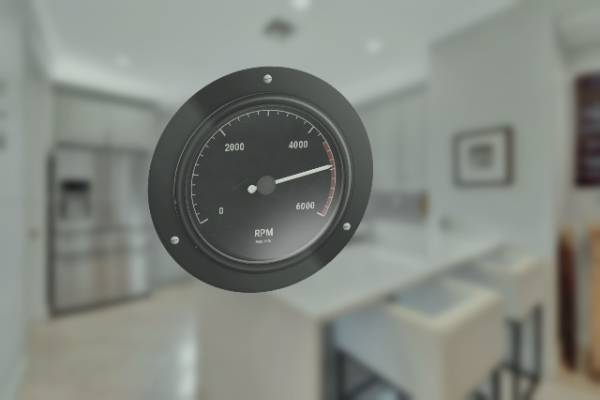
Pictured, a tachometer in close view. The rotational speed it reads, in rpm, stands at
4900 rpm
